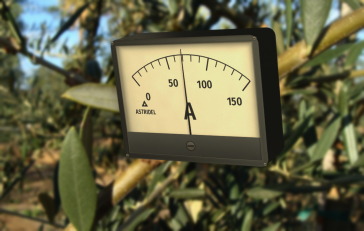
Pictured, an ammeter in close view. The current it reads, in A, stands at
70 A
